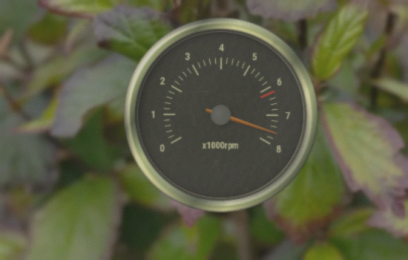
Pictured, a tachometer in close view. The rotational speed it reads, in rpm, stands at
7600 rpm
